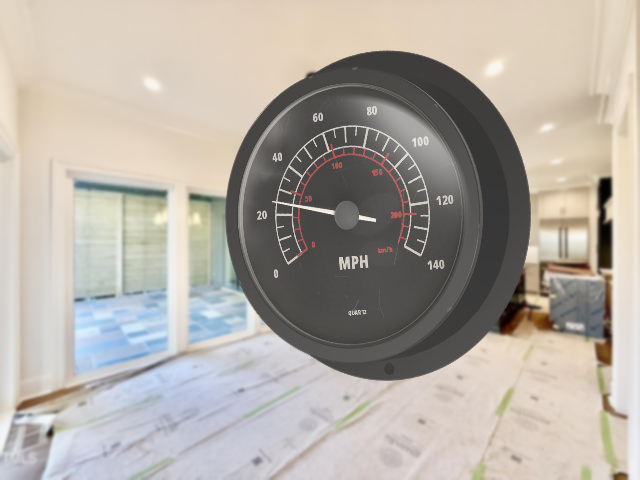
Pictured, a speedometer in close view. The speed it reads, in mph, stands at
25 mph
